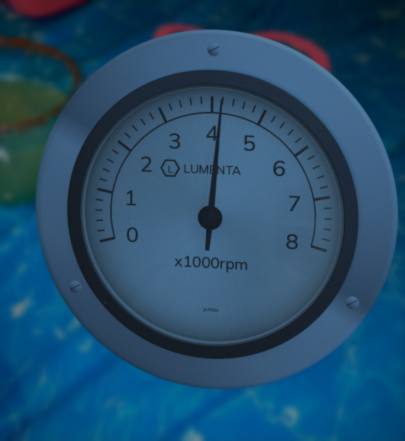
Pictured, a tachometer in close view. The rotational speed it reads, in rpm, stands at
4200 rpm
